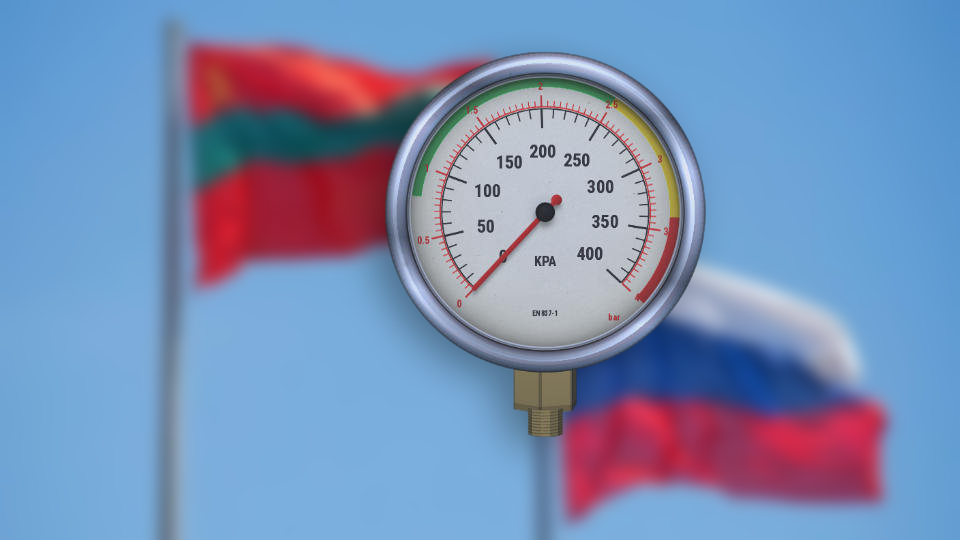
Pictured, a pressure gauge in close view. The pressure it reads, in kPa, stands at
0 kPa
